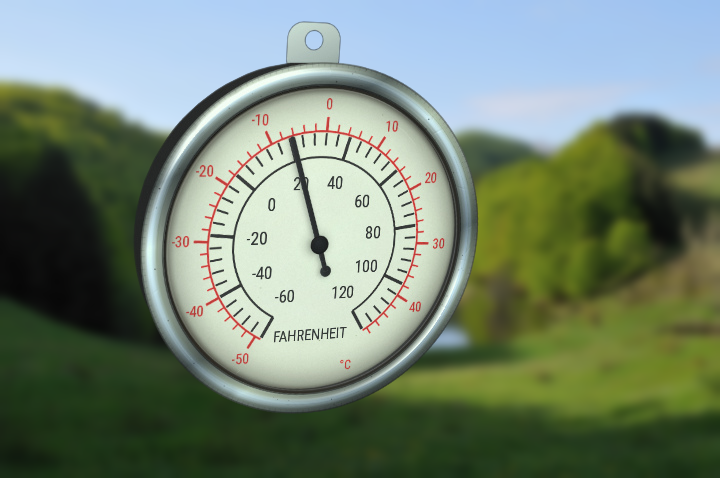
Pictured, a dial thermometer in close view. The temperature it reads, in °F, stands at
20 °F
